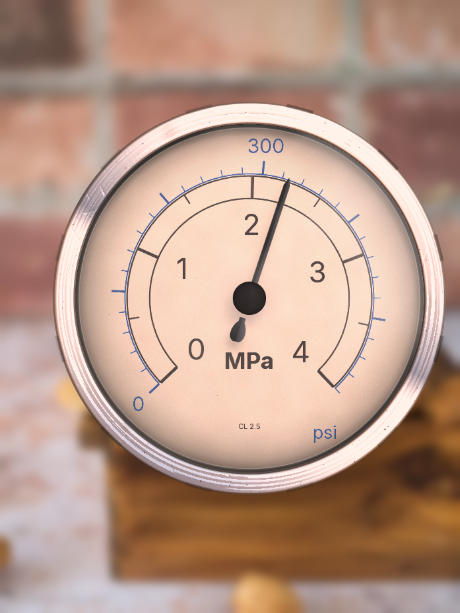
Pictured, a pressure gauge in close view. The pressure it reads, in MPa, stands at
2.25 MPa
